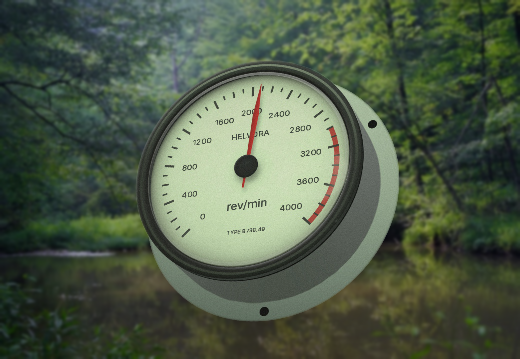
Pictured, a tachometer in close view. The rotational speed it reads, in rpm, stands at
2100 rpm
